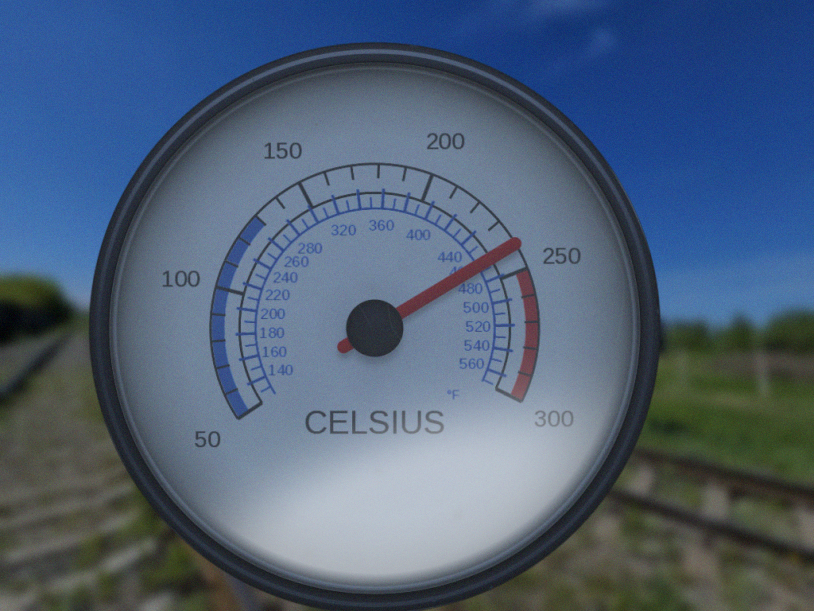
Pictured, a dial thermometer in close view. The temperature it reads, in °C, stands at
240 °C
